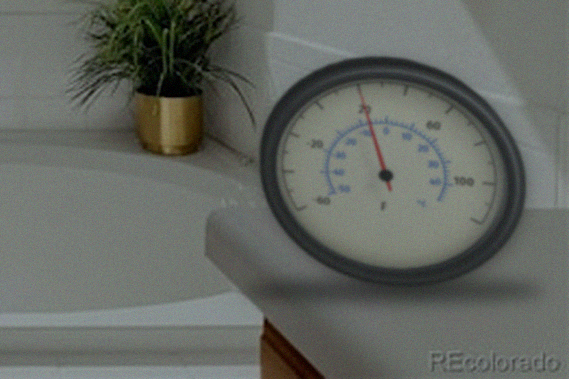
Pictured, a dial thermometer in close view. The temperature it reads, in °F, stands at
20 °F
